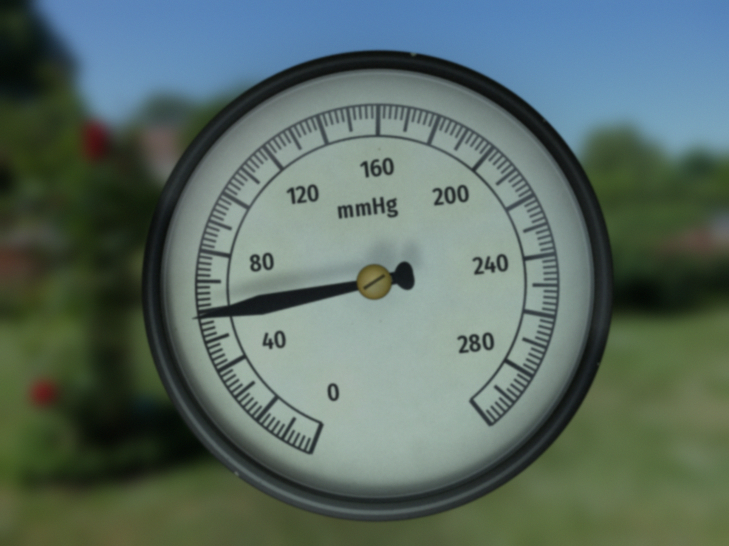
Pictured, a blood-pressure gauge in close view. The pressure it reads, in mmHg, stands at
58 mmHg
